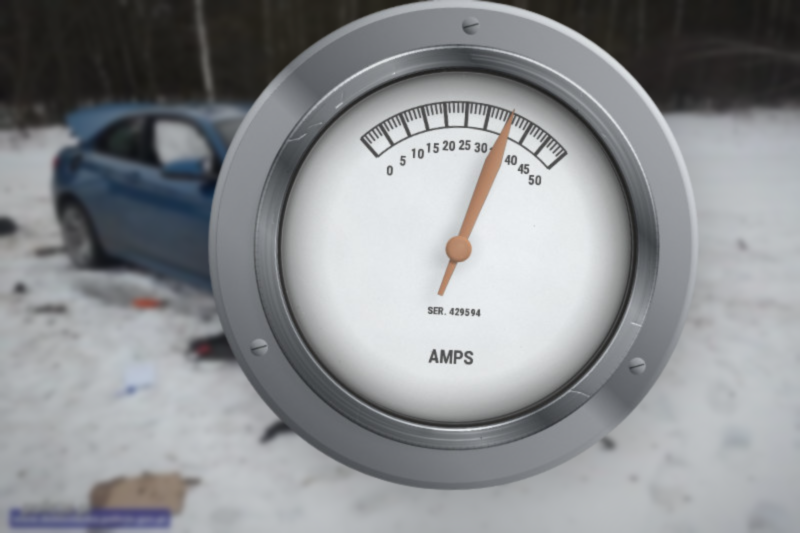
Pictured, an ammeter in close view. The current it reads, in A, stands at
35 A
